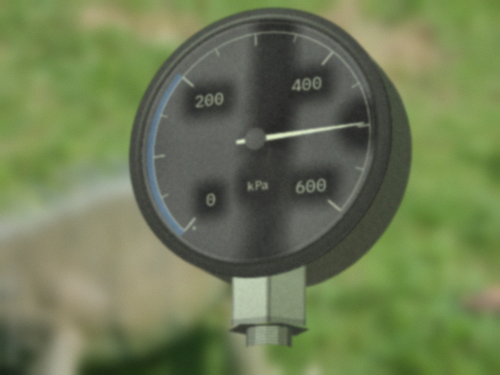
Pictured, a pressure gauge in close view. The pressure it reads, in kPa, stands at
500 kPa
